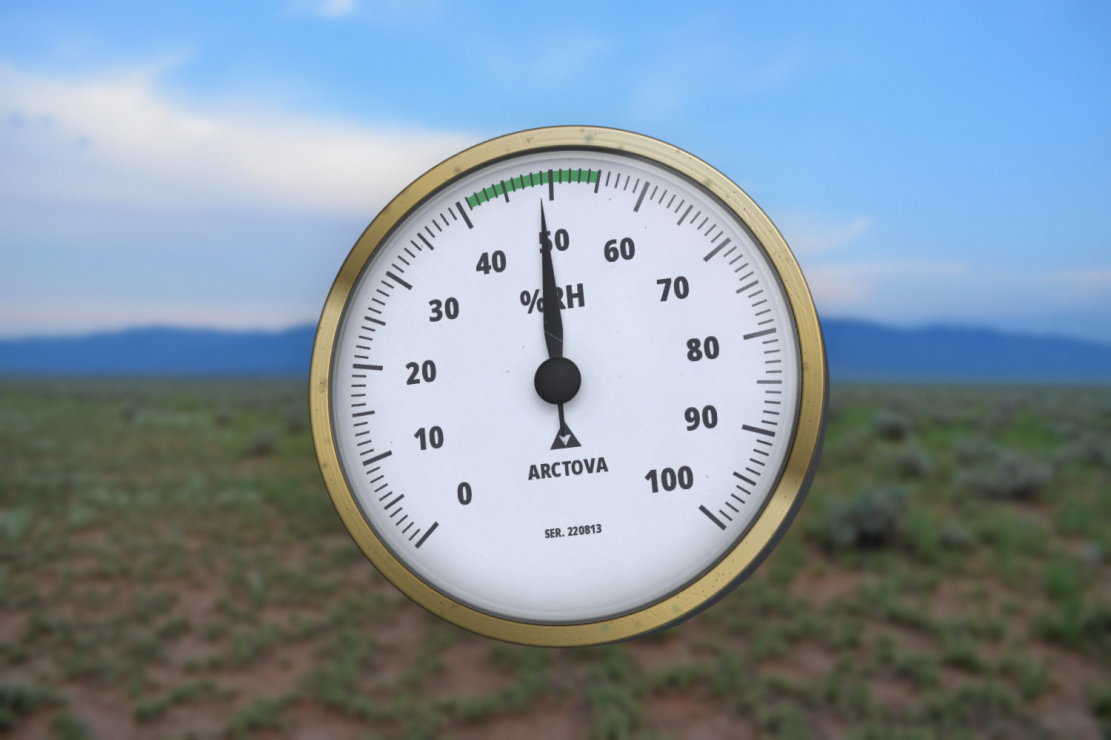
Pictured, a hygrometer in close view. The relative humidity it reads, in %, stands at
49 %
